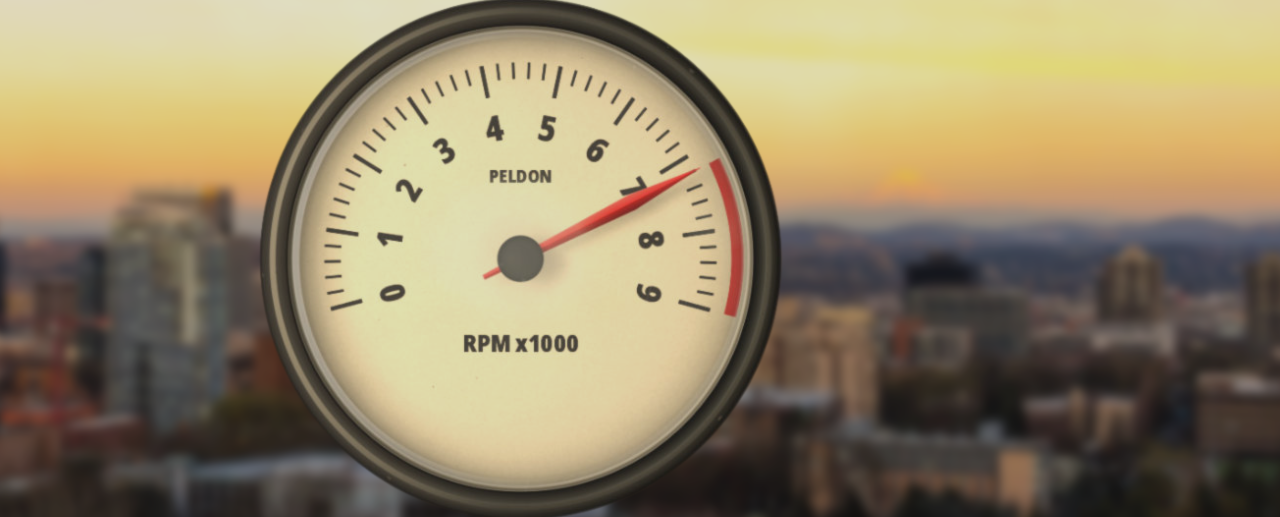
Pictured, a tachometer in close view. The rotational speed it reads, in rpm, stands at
7200 rpm
